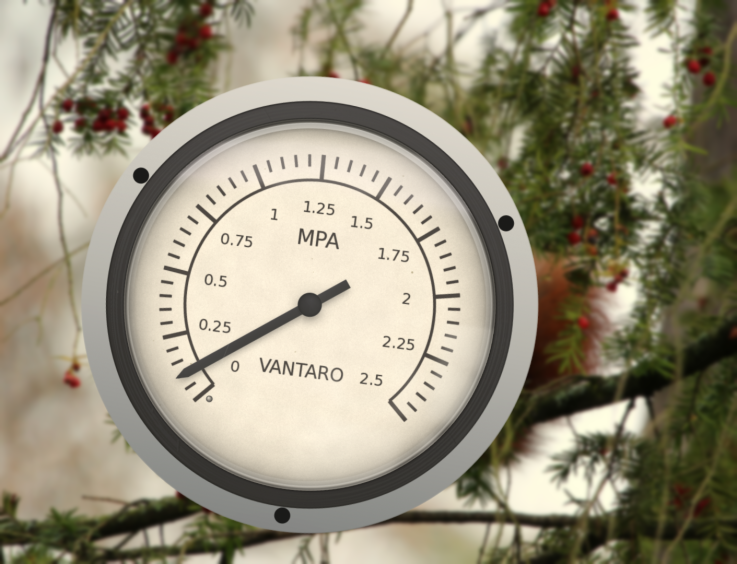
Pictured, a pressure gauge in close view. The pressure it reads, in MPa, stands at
0.1 MPa
